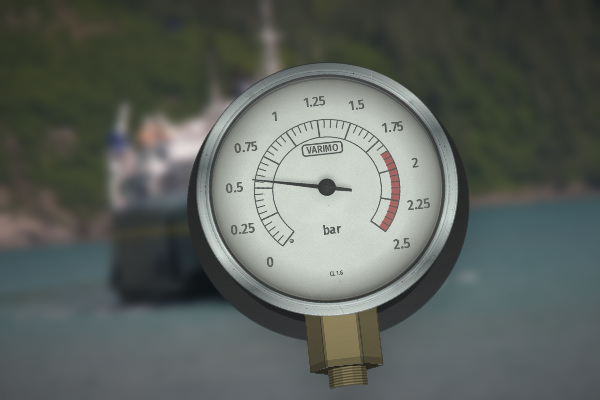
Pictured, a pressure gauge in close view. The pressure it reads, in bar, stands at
0.55 bar
